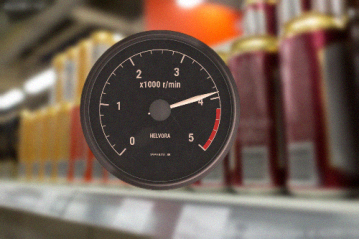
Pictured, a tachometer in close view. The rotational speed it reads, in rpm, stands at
3900 rpm
